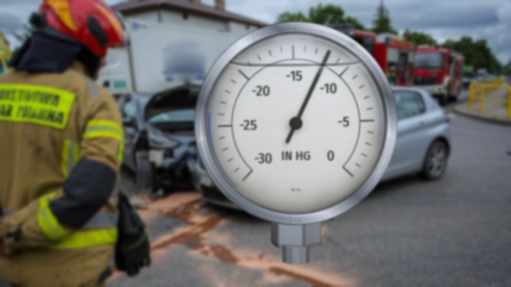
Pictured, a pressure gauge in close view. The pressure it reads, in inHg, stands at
-12 inHg
